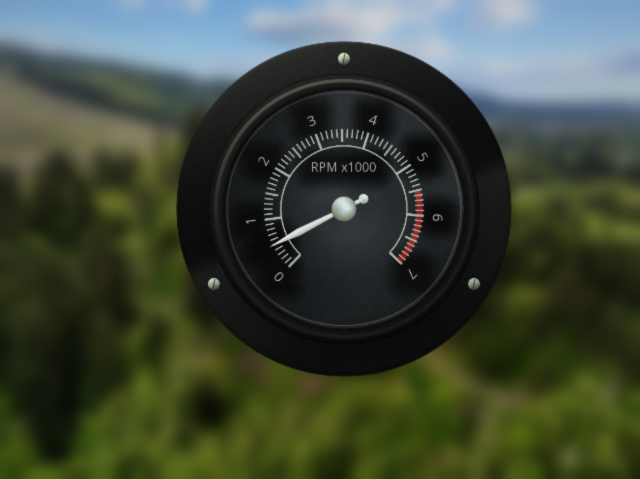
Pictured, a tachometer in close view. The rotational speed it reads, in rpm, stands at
500 rpm
